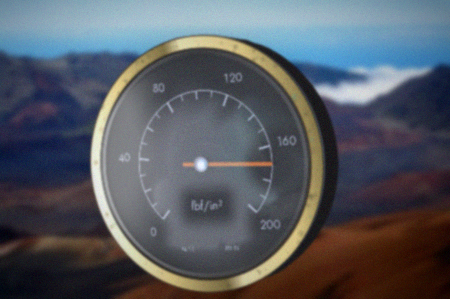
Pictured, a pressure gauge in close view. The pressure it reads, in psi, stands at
170 psi
